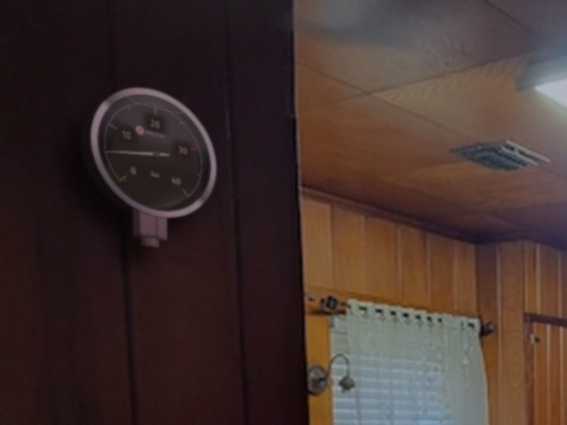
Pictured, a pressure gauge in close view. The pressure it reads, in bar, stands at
5 bar
